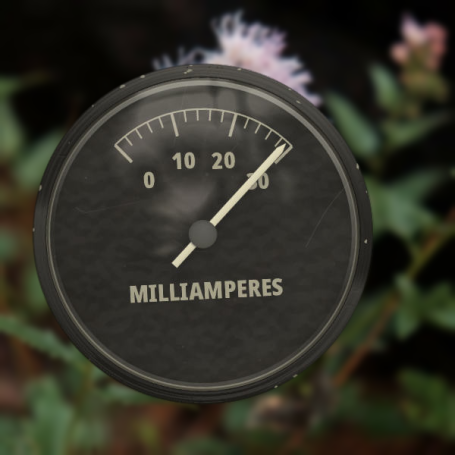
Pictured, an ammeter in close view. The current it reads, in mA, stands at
29 mA
